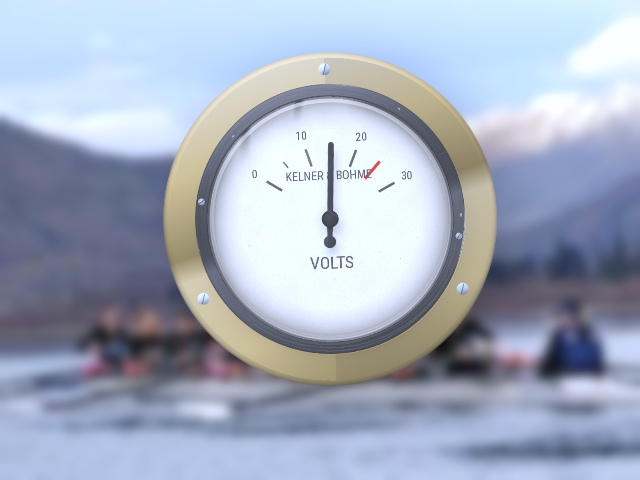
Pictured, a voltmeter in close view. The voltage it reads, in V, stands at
15 V
